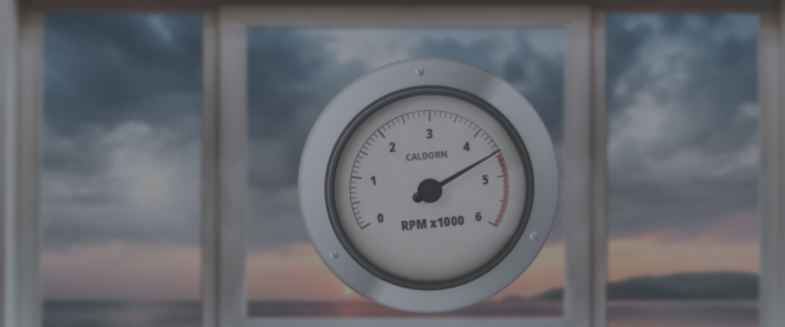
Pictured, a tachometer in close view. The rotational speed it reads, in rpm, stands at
4500 rpm
